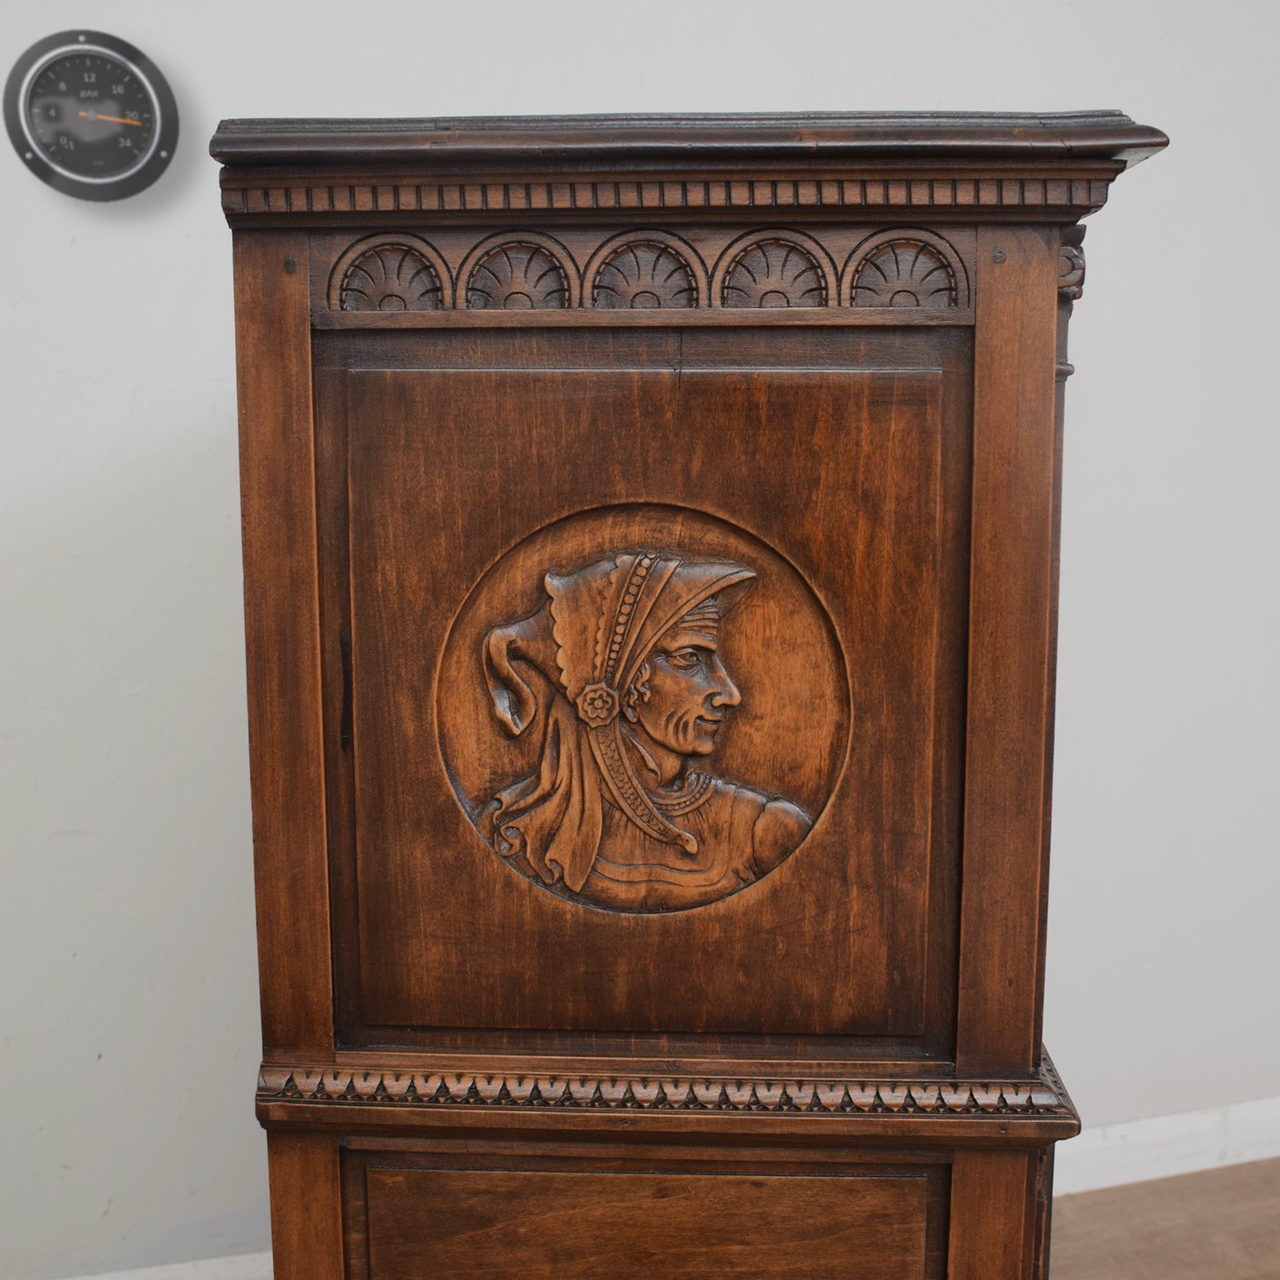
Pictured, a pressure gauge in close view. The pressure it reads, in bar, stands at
21 bar
